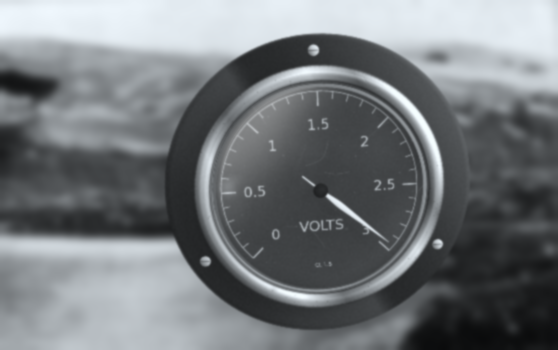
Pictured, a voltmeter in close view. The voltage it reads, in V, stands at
2.95 V
